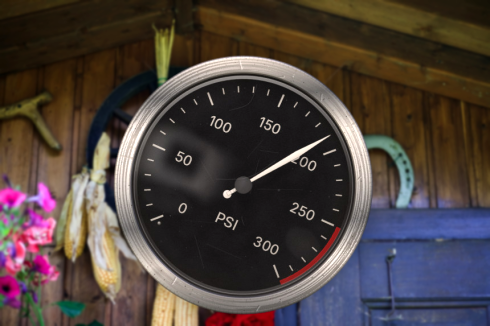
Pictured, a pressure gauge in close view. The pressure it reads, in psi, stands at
190 psi
